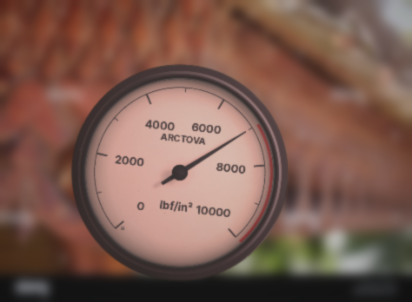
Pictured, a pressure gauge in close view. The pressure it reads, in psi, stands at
7000 psi
